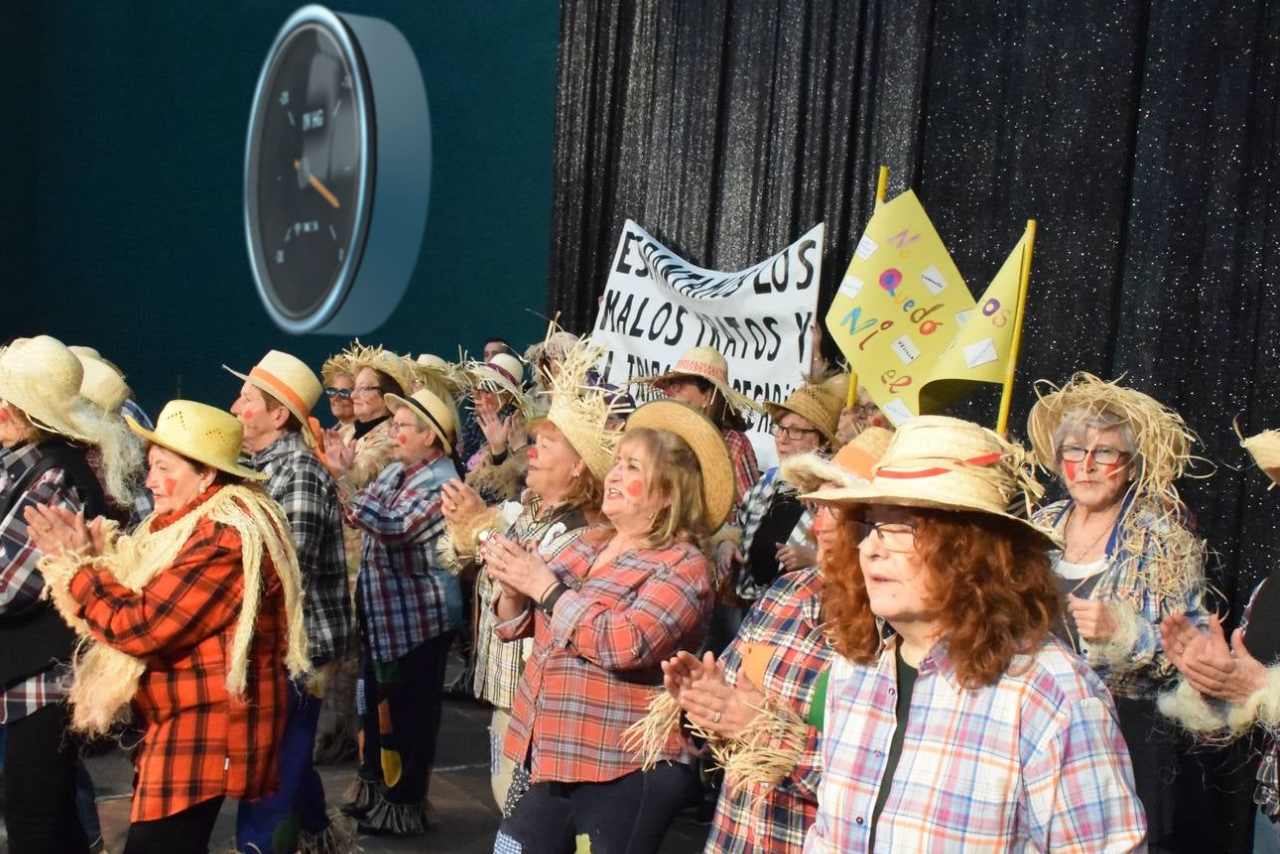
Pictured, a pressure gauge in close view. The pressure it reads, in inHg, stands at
-2.5 inHg
